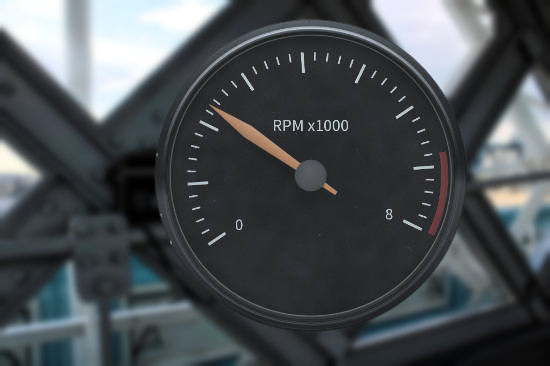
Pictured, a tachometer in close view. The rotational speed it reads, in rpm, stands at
2300 rpm
